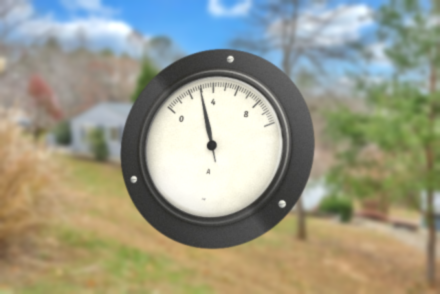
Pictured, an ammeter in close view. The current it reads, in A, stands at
3 A
